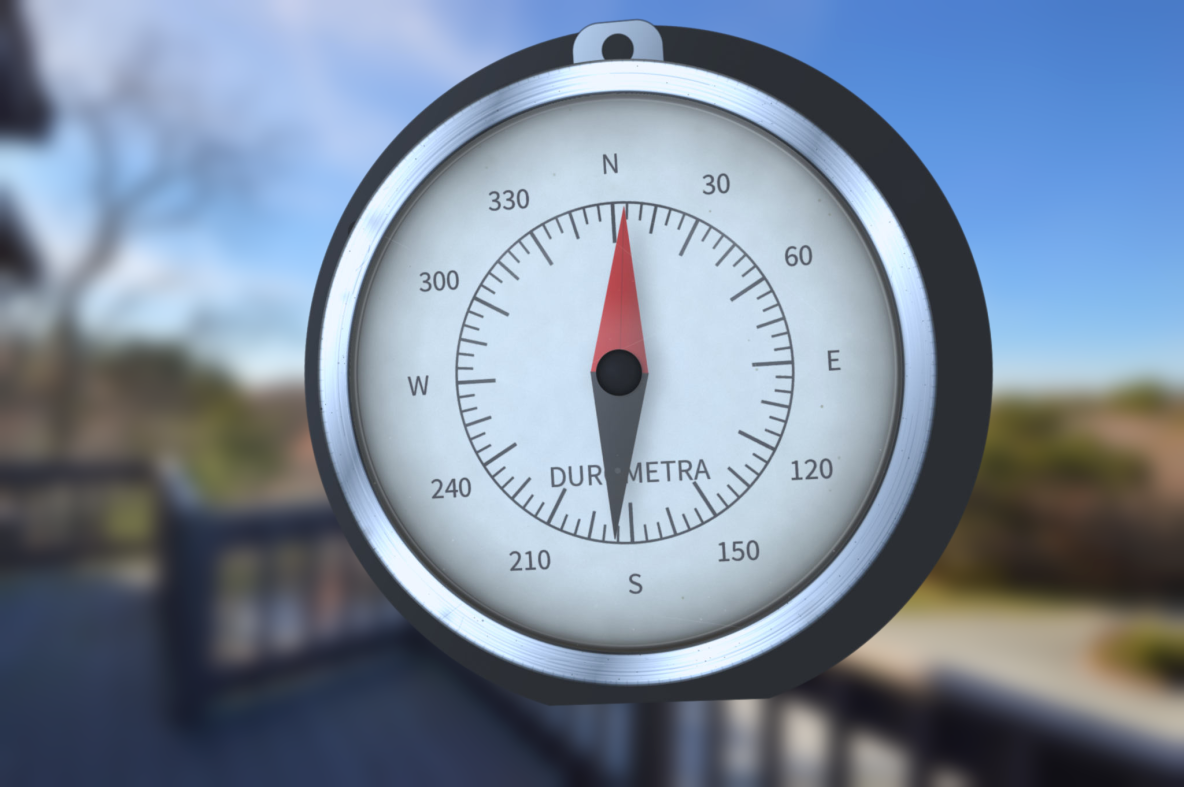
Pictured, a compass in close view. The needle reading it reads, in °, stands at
5 °
